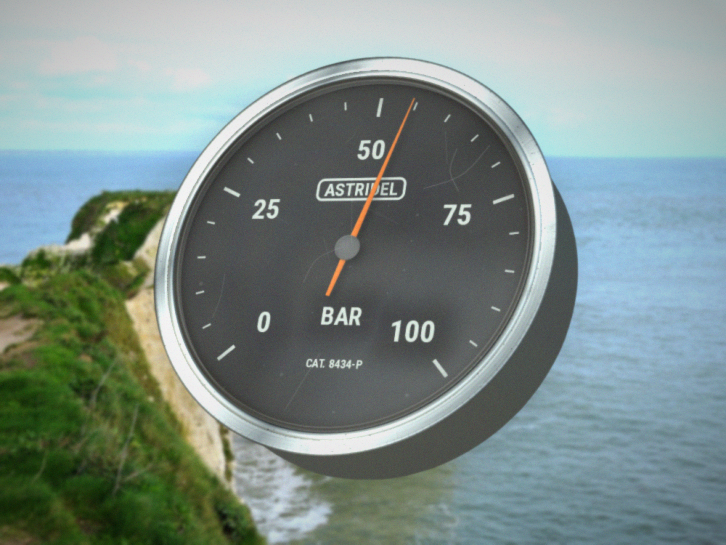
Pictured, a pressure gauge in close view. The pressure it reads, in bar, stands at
55 bar
